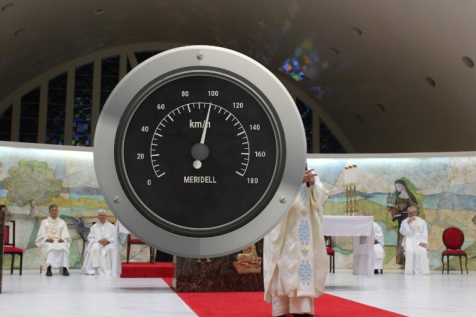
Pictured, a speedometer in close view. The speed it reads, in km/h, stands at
100 km/h
